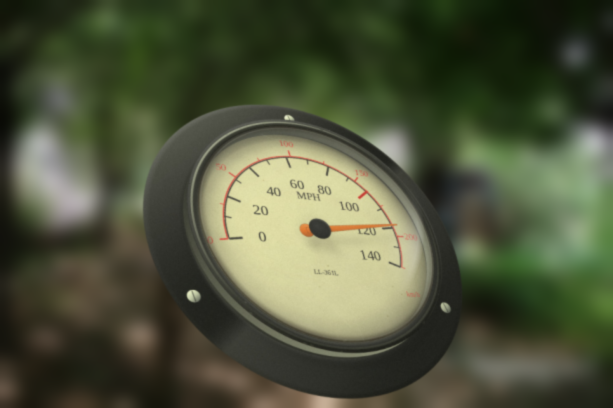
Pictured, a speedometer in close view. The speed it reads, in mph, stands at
120 mph
